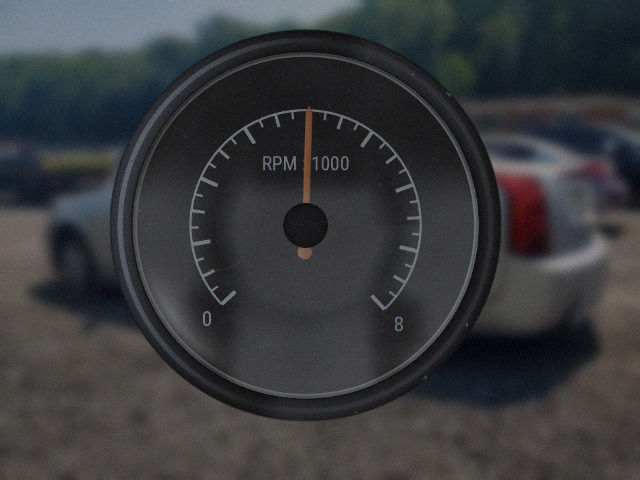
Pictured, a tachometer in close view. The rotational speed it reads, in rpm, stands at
4000 rpm
